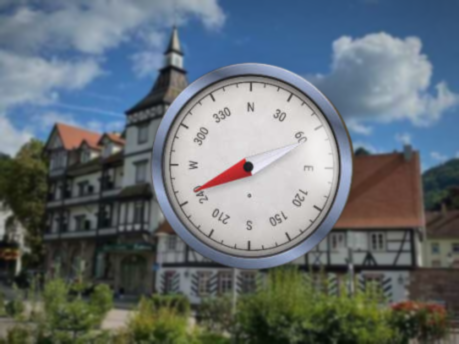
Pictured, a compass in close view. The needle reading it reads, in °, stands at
245 °
